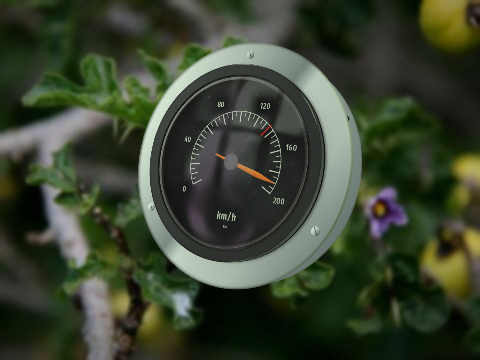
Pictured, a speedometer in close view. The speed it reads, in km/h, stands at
190 km/h
